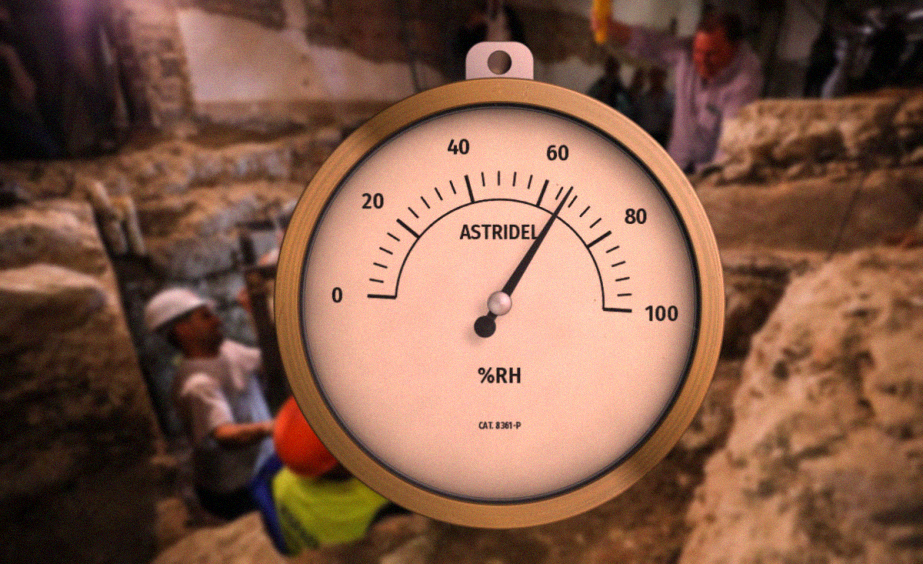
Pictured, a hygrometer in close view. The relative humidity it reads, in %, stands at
66 %
